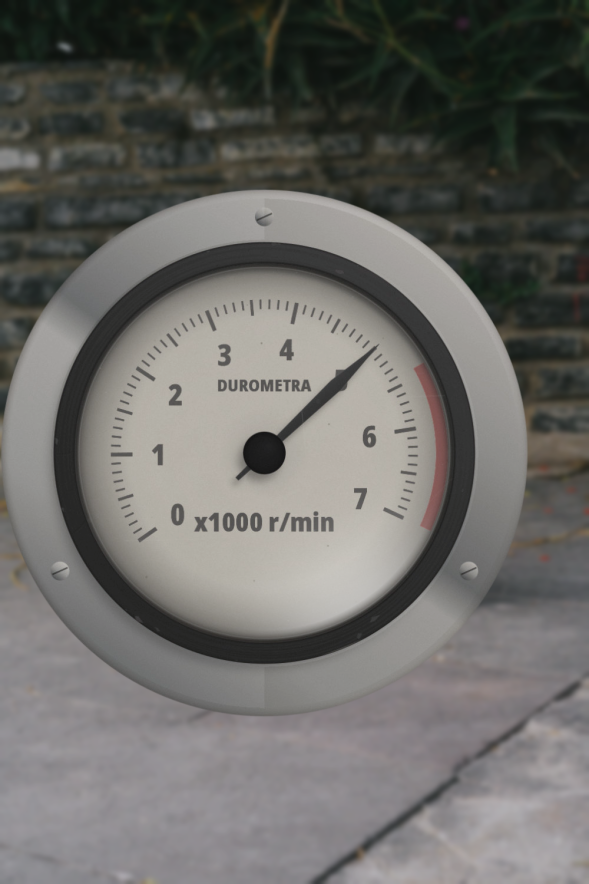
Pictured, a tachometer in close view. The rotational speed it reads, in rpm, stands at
5000 rpm
